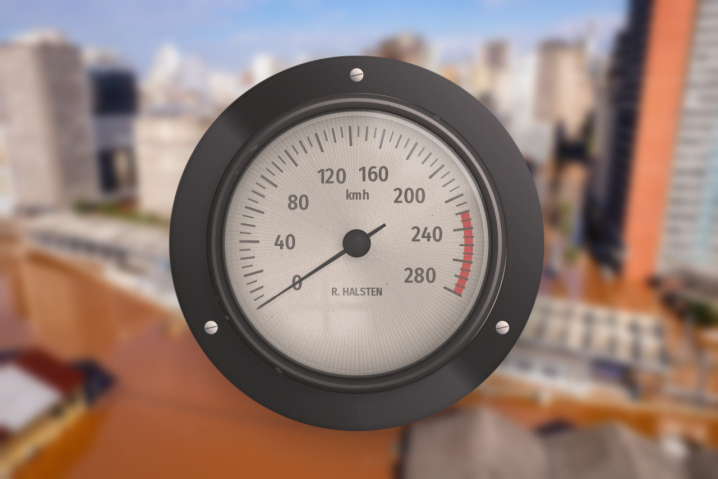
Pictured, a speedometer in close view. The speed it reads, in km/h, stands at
0 km/h
